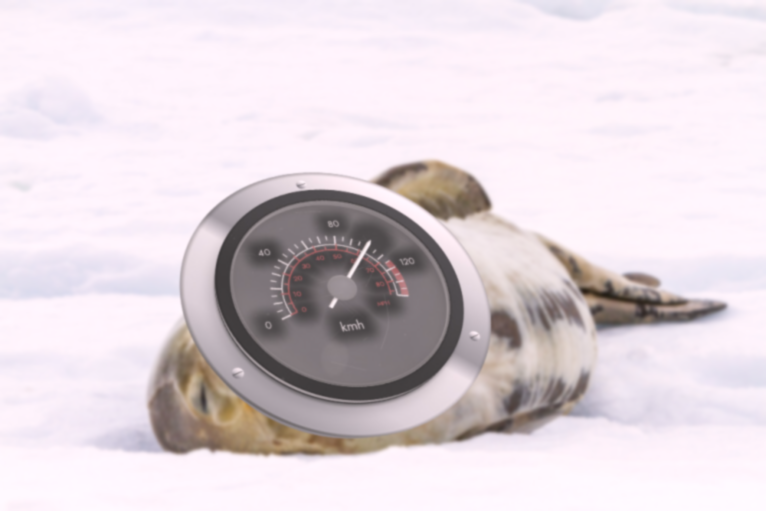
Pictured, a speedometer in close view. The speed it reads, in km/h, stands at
100 km/h
